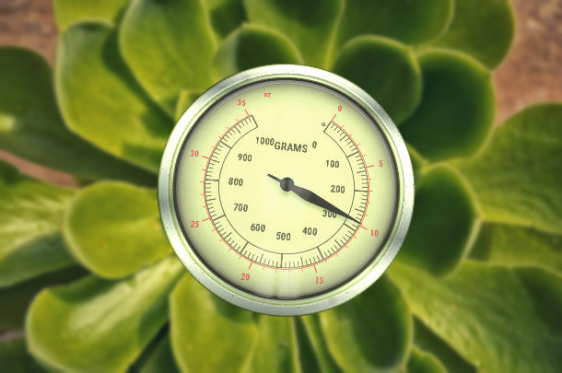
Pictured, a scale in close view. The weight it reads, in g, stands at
280 g
